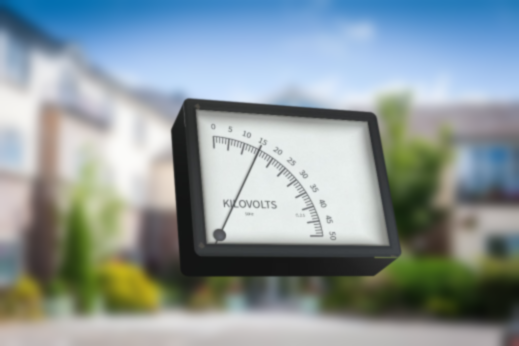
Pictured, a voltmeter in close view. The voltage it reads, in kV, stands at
15 kV
